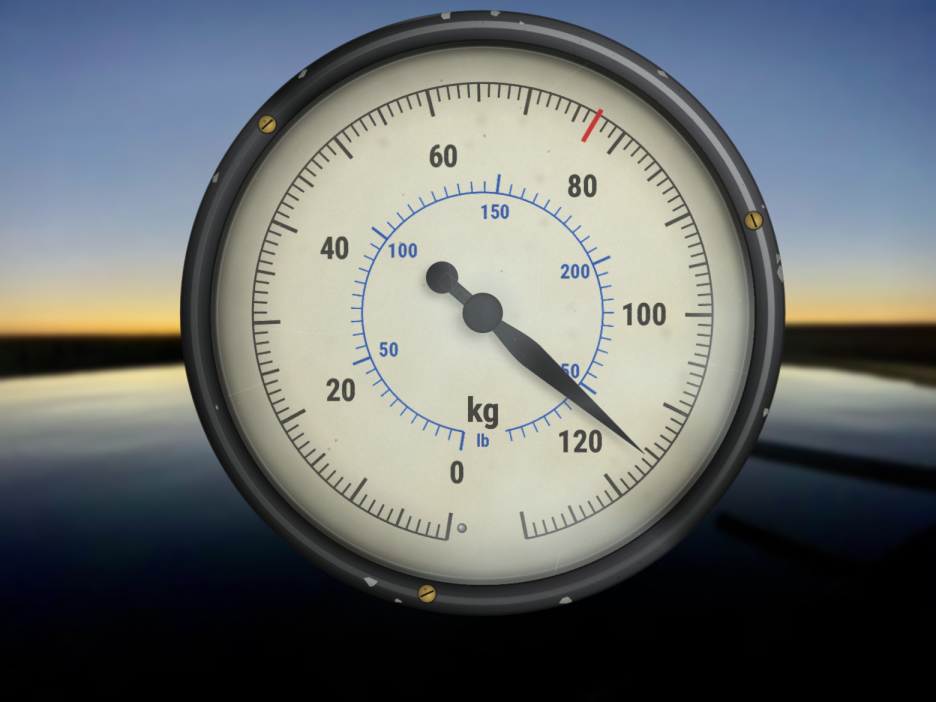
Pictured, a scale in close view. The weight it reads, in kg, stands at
115.5 kg
